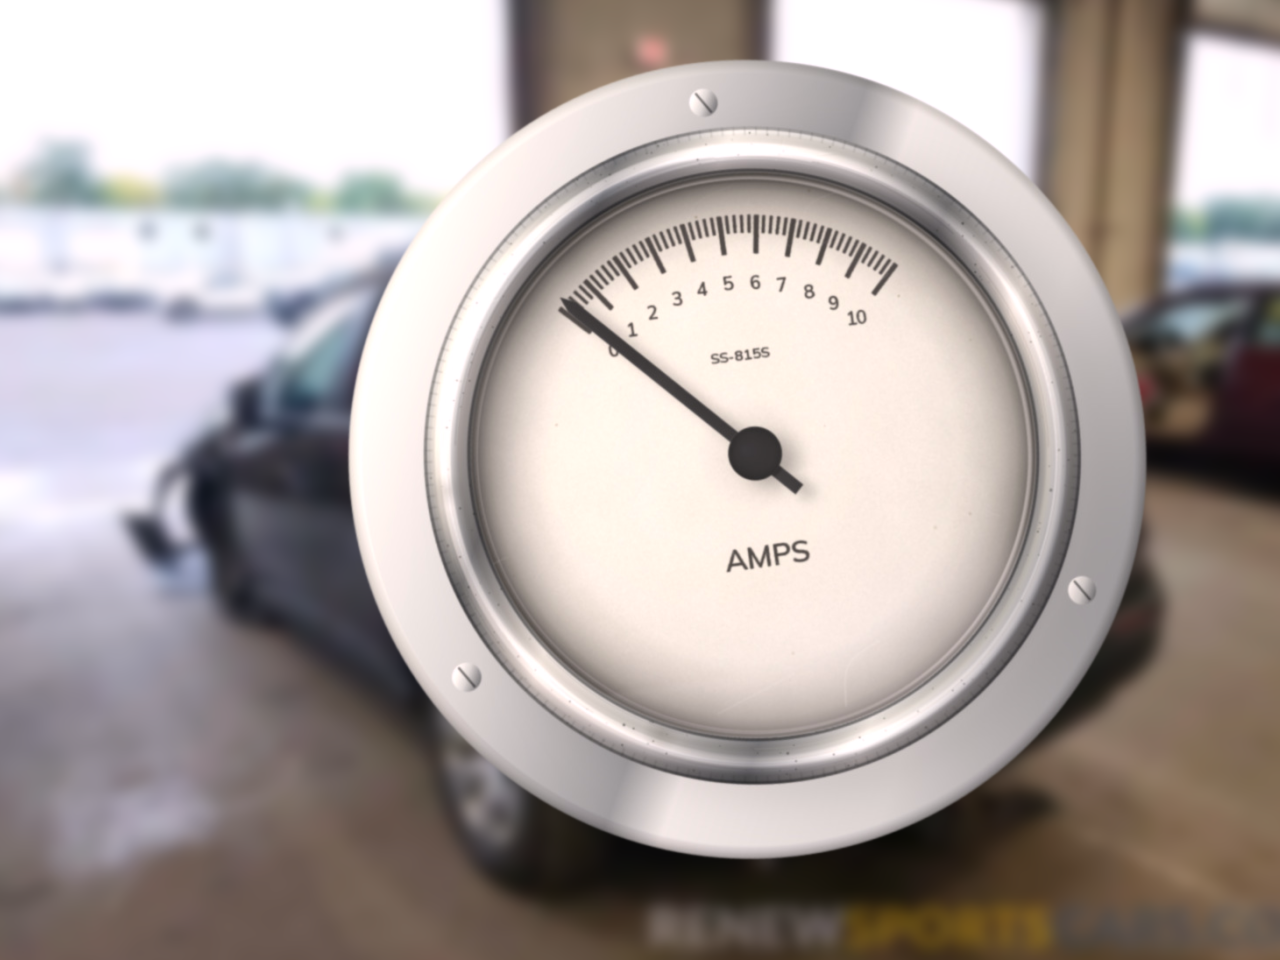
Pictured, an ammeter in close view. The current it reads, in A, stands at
0.2 A
